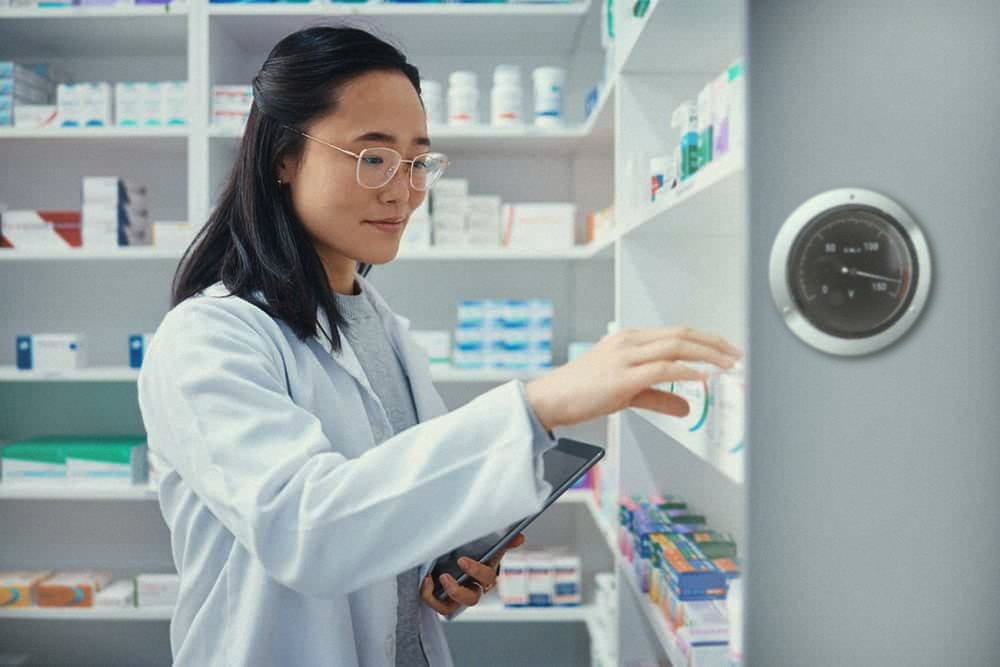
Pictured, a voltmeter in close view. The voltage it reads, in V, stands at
140 V
